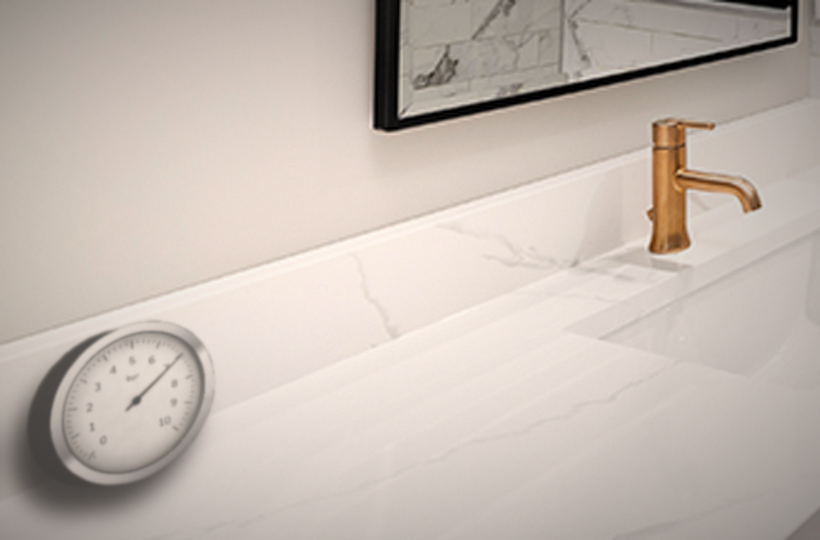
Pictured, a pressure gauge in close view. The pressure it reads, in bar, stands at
7 bar
